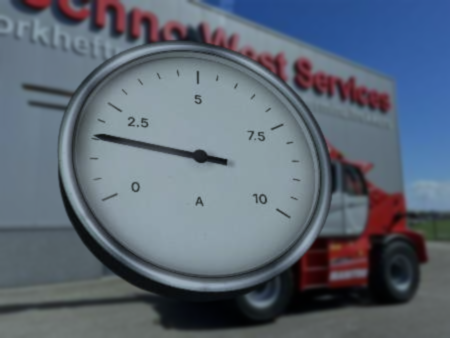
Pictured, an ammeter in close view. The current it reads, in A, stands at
1.5 A
